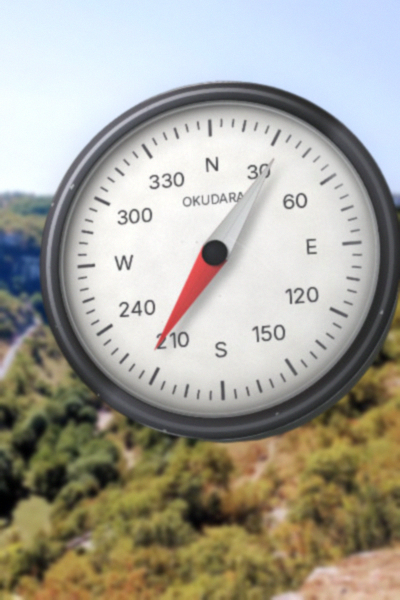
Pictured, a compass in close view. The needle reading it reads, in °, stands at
215 °
